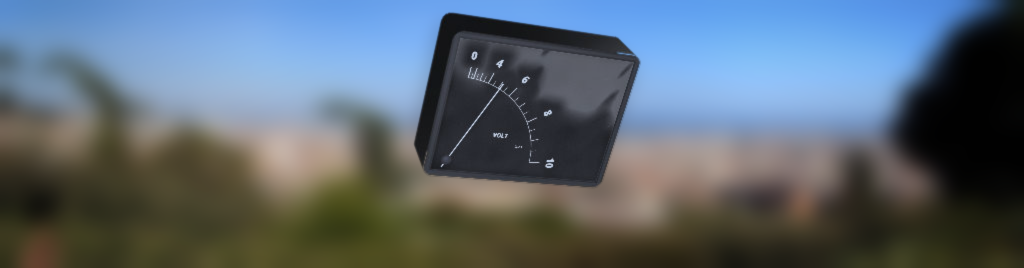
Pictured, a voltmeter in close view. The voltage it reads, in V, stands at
5 V
